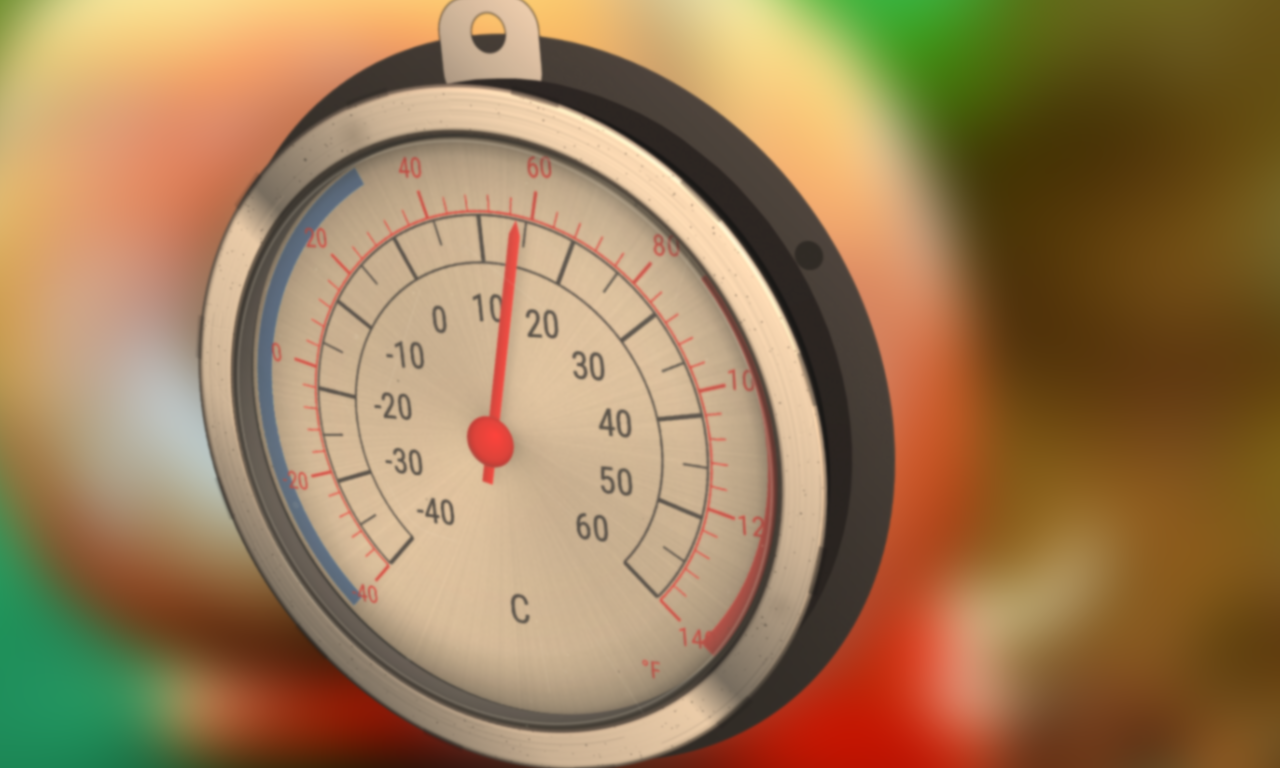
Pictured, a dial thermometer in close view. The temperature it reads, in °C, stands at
15 °C
